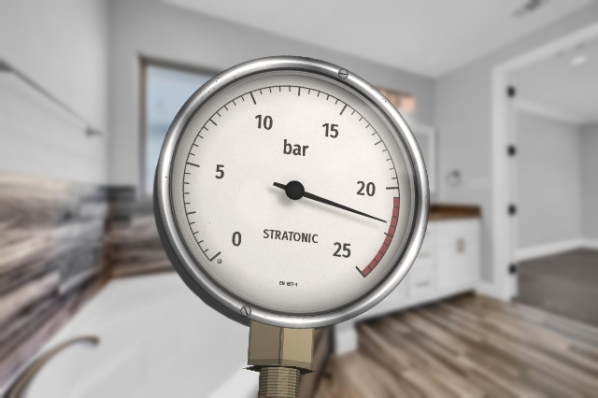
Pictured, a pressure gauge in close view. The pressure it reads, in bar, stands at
22 bar
